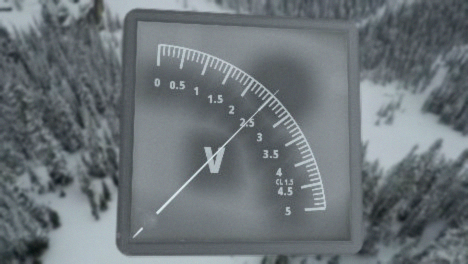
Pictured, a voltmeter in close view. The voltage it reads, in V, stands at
2.5 V
